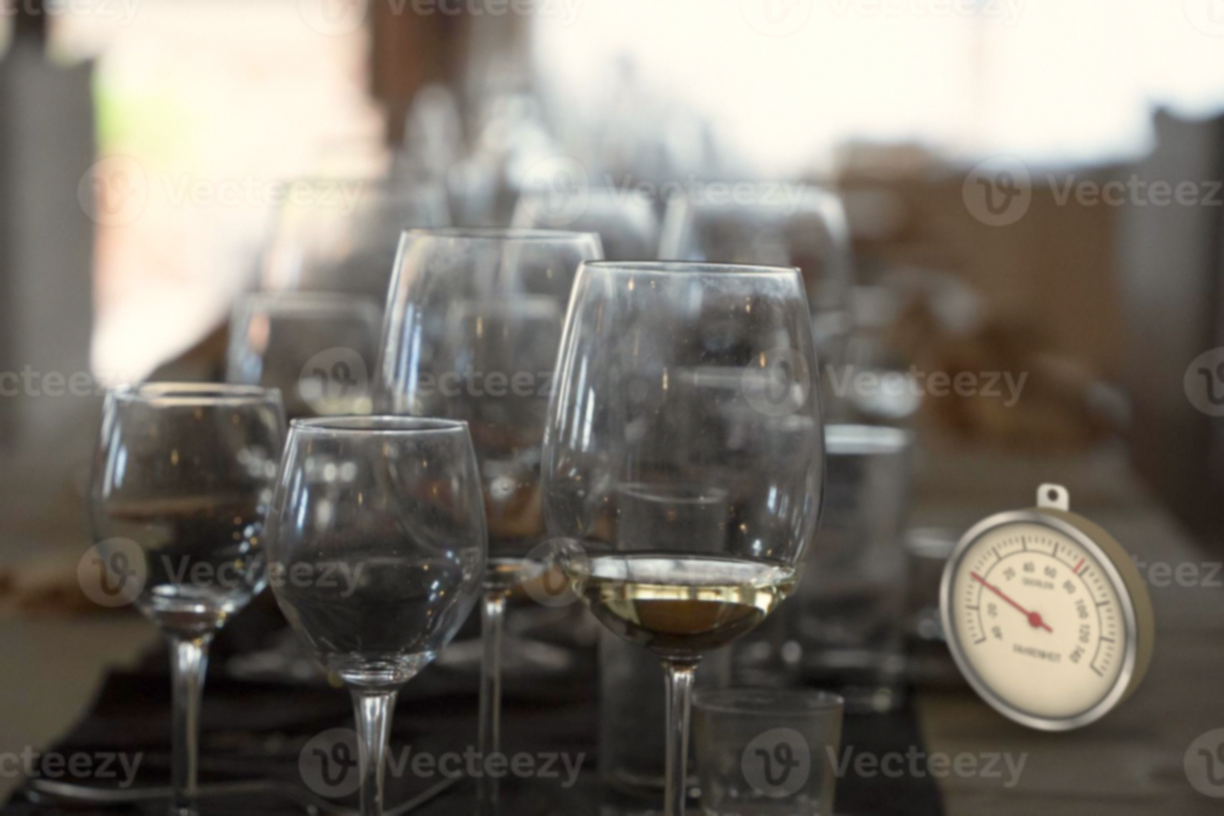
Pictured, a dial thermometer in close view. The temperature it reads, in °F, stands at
0 °F
